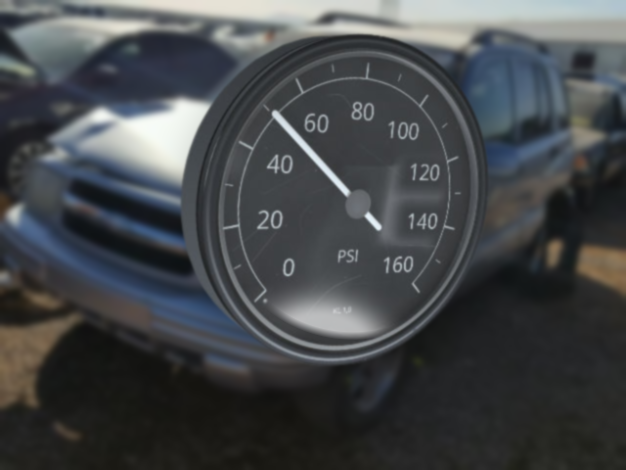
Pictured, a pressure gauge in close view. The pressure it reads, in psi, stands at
50 psi
